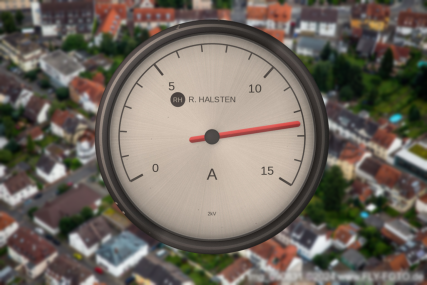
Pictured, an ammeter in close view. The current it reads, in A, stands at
12.5 A
